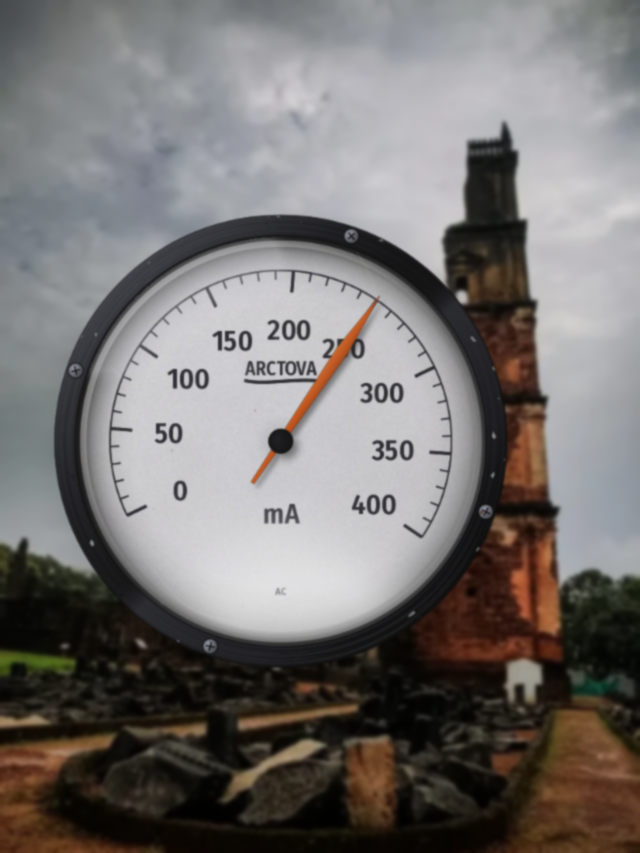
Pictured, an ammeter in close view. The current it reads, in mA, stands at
250 mA
